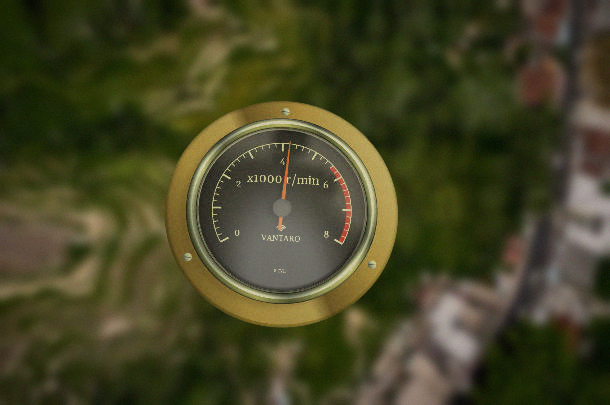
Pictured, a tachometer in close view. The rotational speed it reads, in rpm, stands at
4200 rpm
